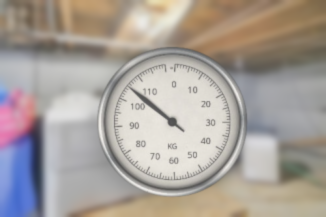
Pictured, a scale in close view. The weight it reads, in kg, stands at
105 kg
